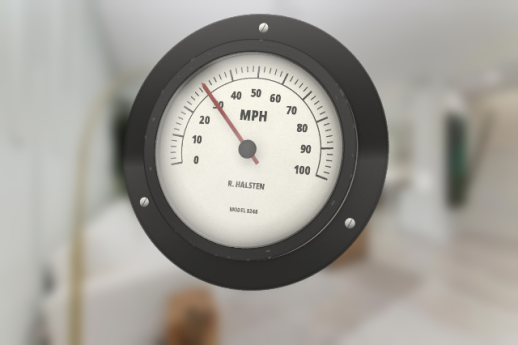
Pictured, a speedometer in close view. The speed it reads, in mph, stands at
30 mph
